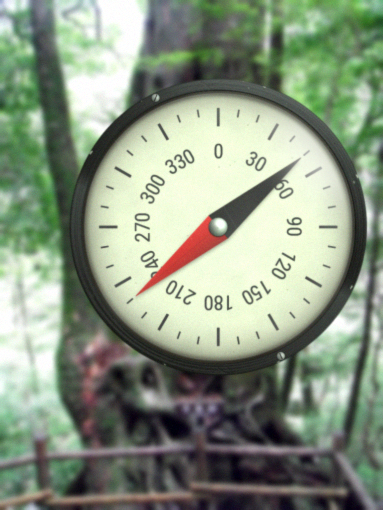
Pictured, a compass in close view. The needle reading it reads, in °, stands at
230 °
